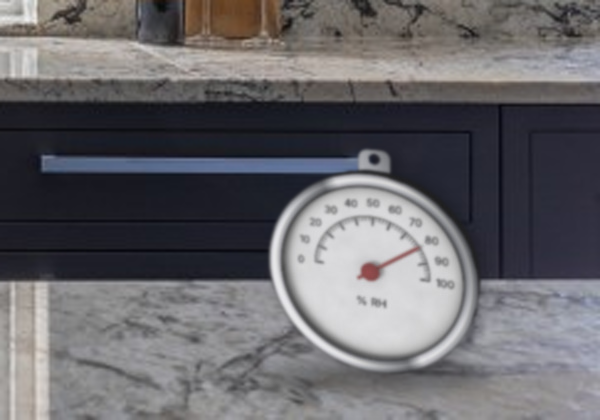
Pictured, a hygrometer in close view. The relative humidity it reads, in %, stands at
80 %
